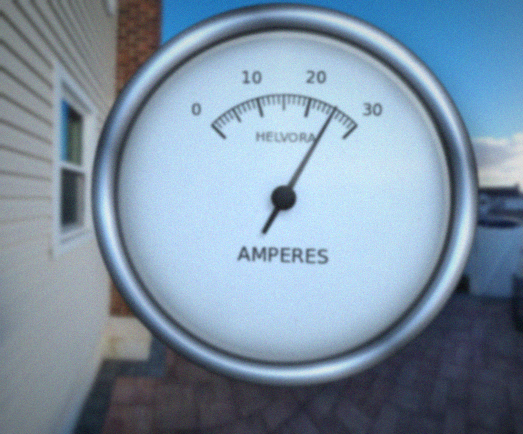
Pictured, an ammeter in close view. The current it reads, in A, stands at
25 A
